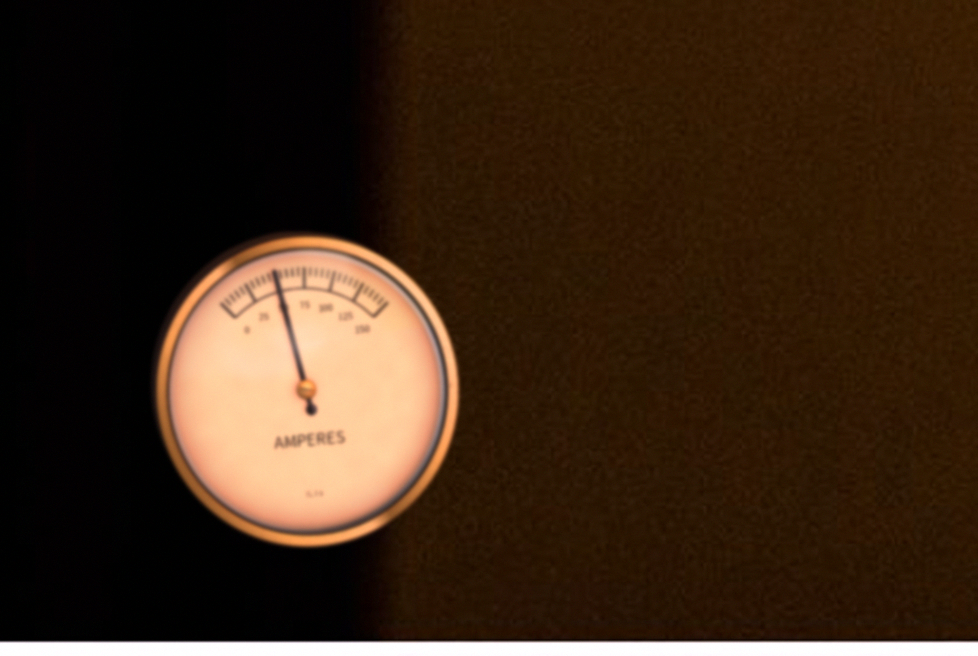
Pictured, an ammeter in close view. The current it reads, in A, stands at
50 A
